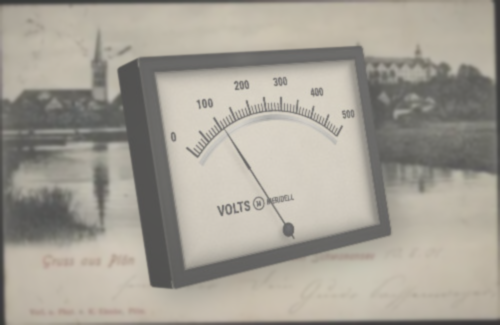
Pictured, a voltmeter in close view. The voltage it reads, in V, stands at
100 V
